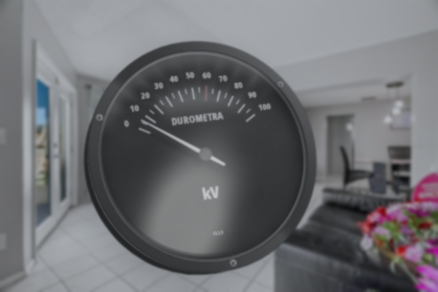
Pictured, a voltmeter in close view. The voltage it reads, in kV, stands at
5 kV
